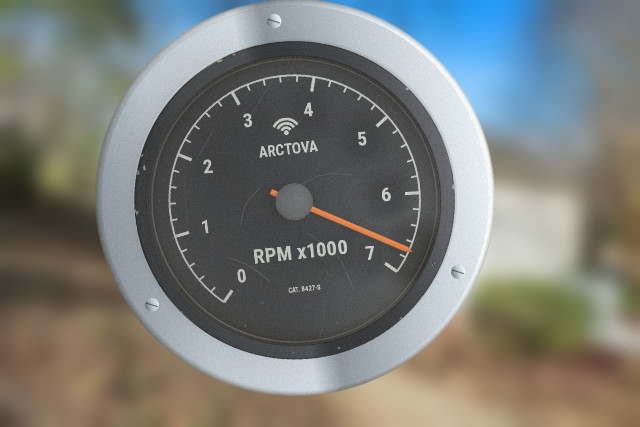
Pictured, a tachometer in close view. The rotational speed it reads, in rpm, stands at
6700 rpm
